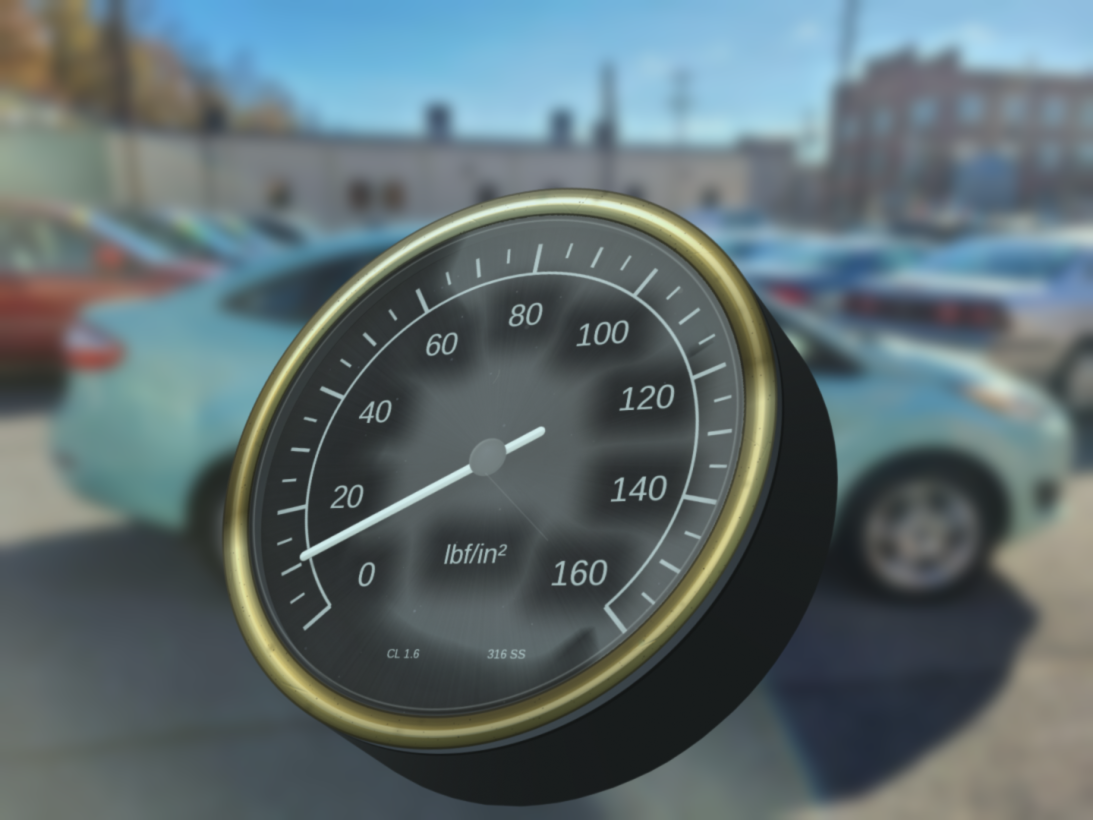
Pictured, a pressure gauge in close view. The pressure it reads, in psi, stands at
10 psi
